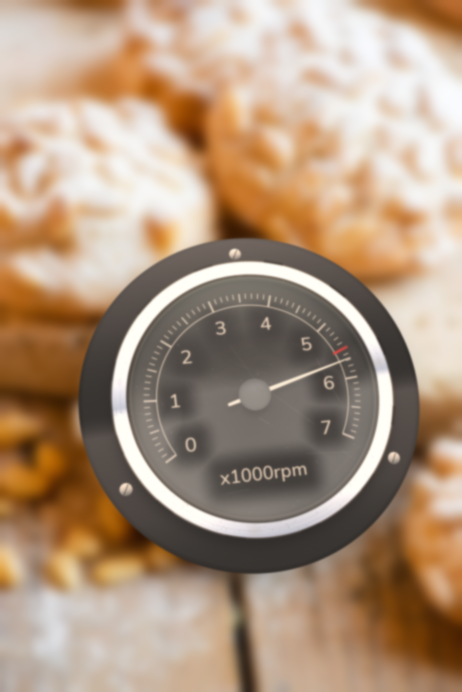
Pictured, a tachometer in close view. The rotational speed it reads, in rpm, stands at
5700 rpm
